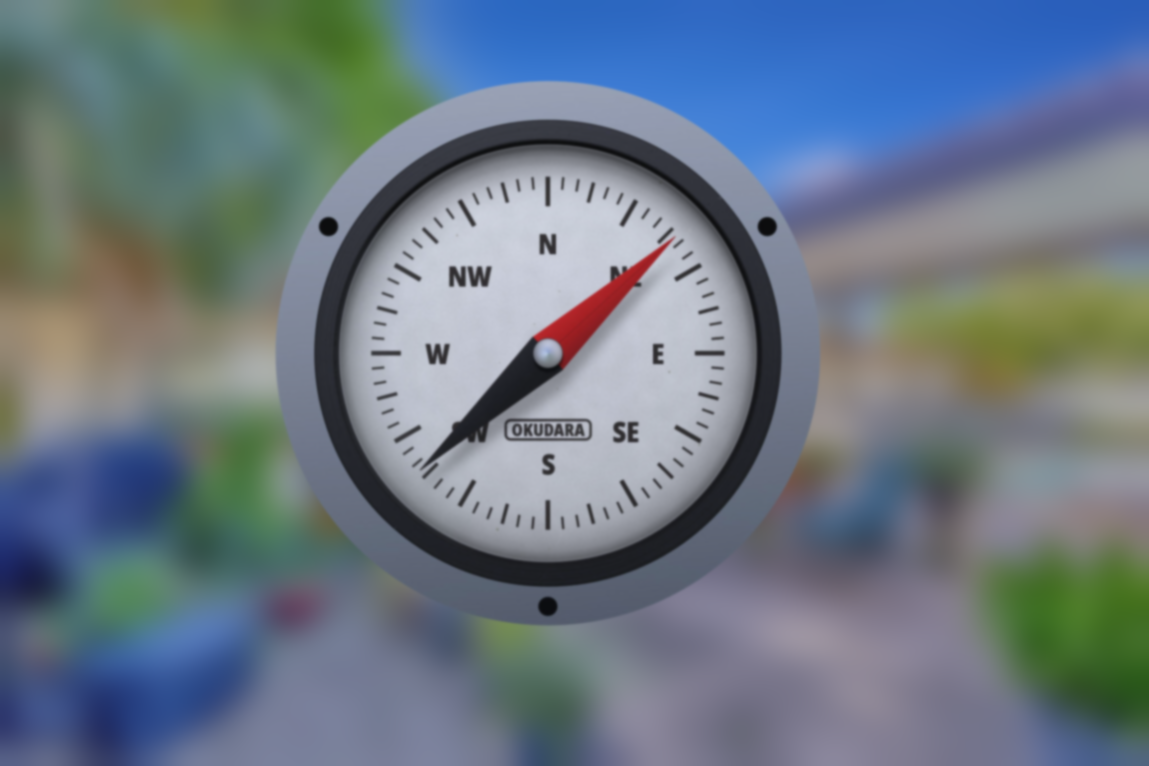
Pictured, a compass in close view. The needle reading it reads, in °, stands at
47.5 °
